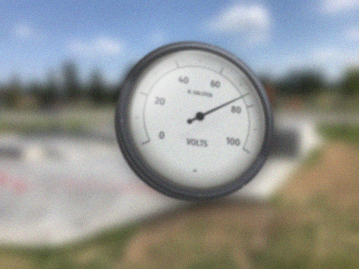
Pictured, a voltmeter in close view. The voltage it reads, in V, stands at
75 V
